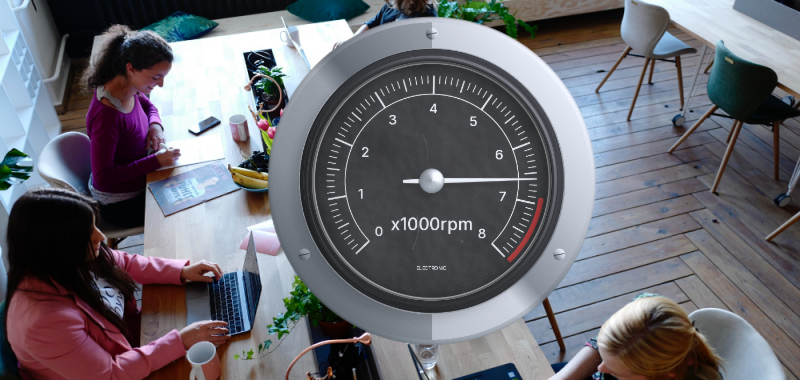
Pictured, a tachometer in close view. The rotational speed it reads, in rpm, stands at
6600 rpm
